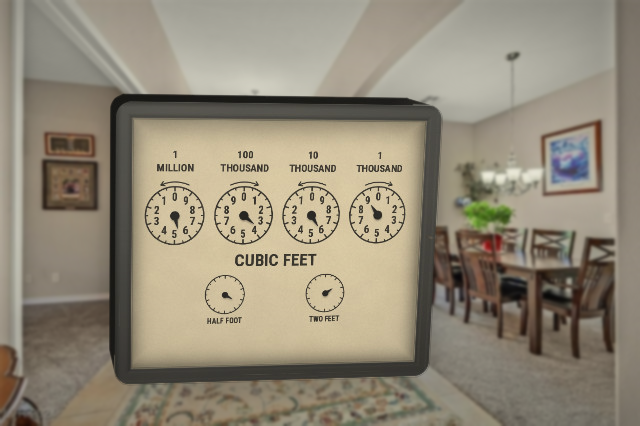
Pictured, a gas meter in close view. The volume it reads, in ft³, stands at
535900 ft³
